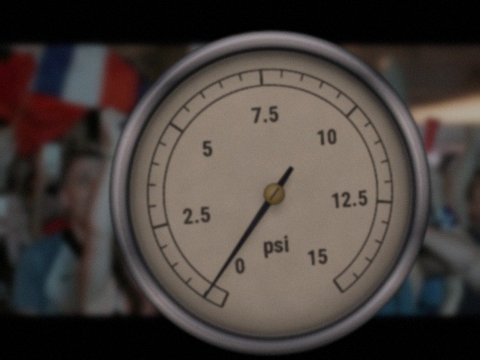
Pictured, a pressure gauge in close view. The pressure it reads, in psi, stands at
0.5 psi
